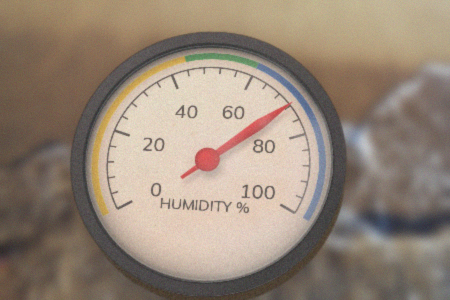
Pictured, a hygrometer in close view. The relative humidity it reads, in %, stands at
72 %
